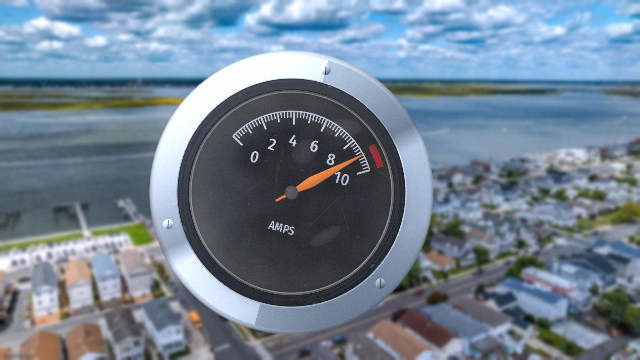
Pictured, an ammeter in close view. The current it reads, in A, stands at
9 A
